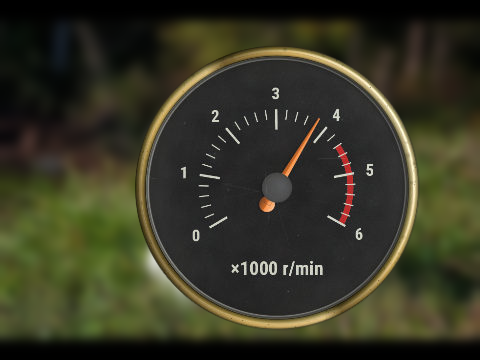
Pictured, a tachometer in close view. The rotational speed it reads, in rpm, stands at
3800 rpm
